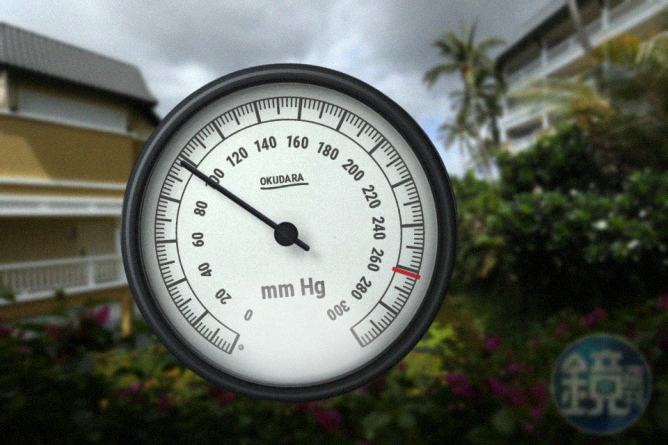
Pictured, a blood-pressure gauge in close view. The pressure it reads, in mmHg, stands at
98 mmHg
